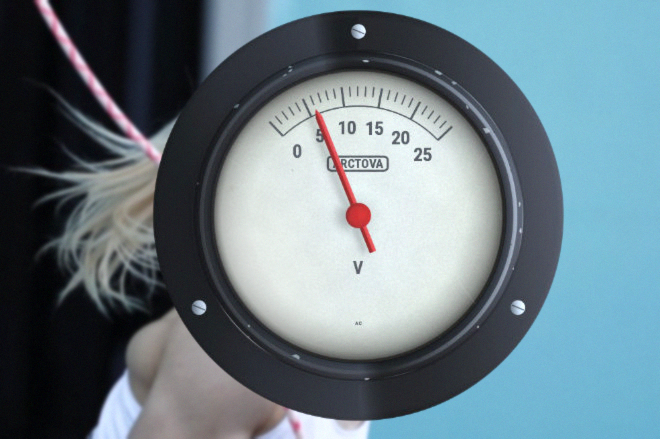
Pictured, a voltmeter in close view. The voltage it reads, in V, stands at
6 V
